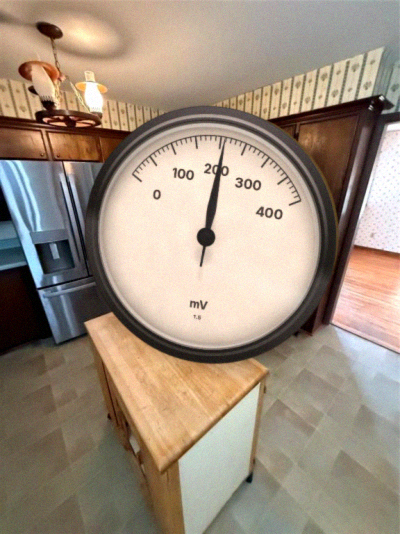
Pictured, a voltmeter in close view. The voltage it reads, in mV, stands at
210 mV
